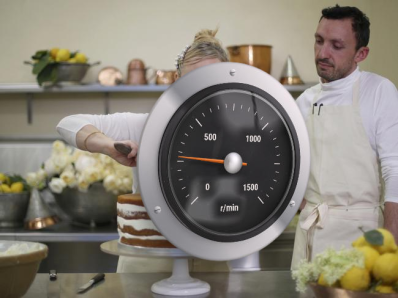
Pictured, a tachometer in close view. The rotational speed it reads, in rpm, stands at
275 rpm
